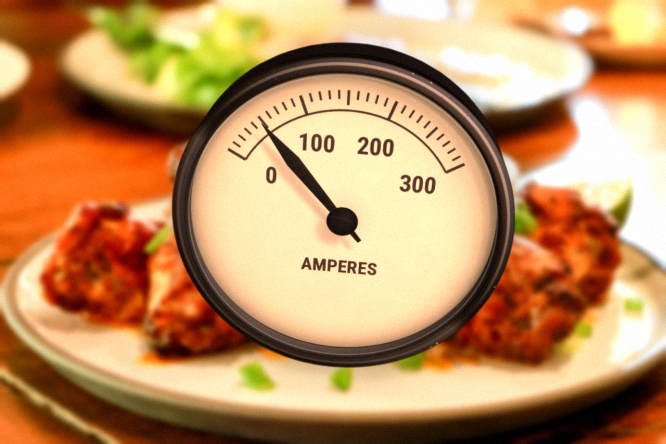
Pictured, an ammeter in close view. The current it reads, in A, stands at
50 A
